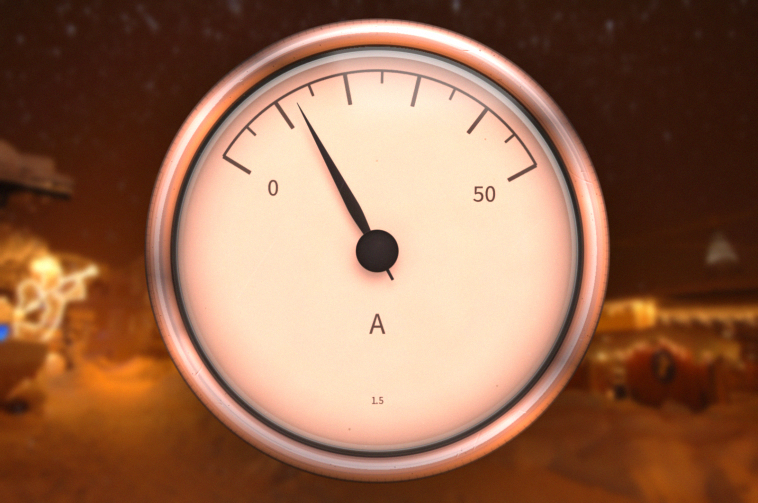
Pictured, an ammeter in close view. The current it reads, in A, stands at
12.5 A
